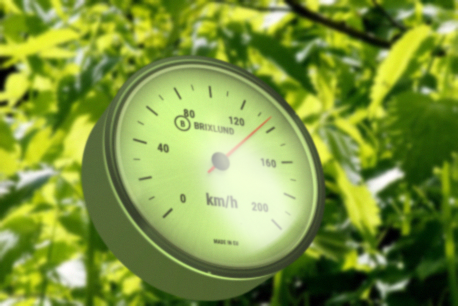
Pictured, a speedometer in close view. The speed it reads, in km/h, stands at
135 km/h
